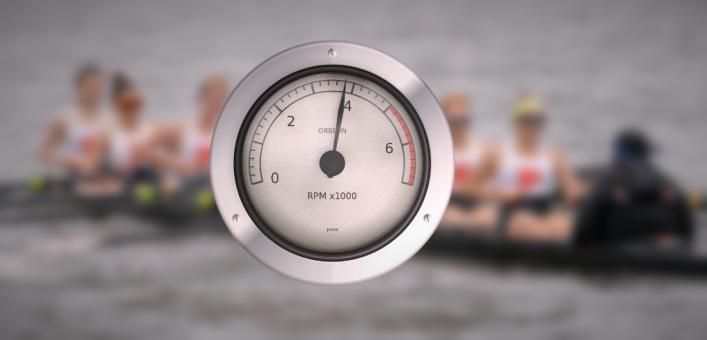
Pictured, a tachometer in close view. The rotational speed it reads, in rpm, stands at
3800 rpm
